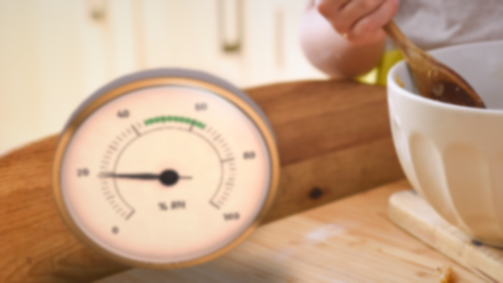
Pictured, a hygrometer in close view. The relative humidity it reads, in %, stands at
20 %
